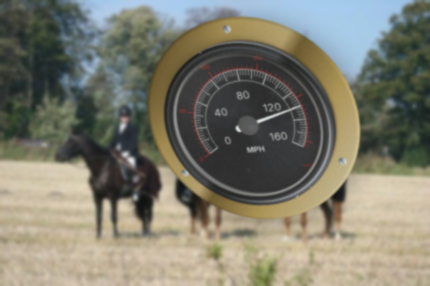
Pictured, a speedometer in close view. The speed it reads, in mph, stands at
130 mph
